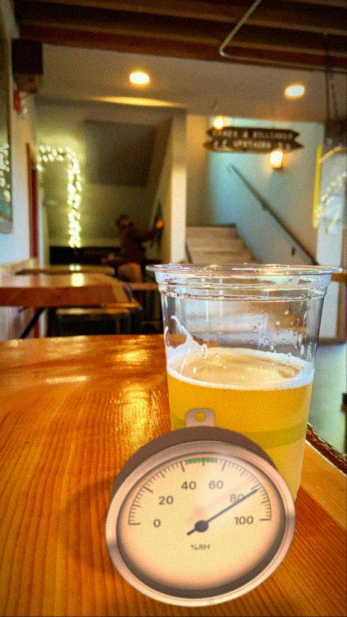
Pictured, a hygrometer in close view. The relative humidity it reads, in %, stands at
80 %
